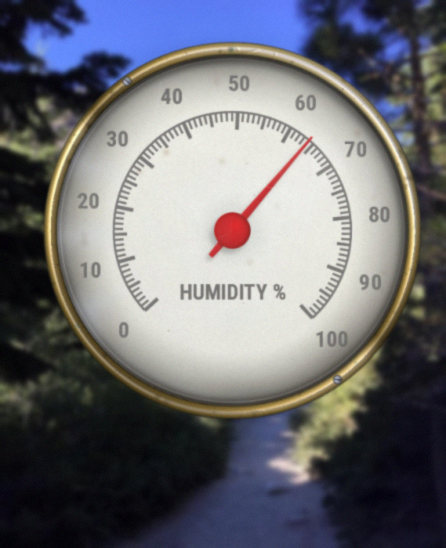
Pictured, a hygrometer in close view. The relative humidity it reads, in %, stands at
64 %
